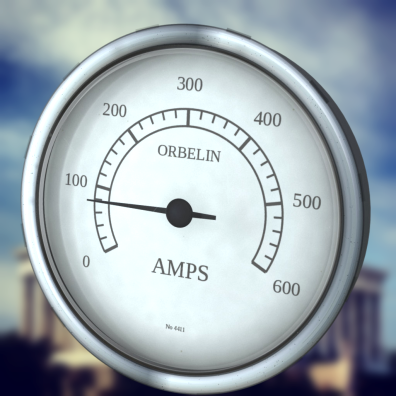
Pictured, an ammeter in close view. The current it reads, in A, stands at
80 A
